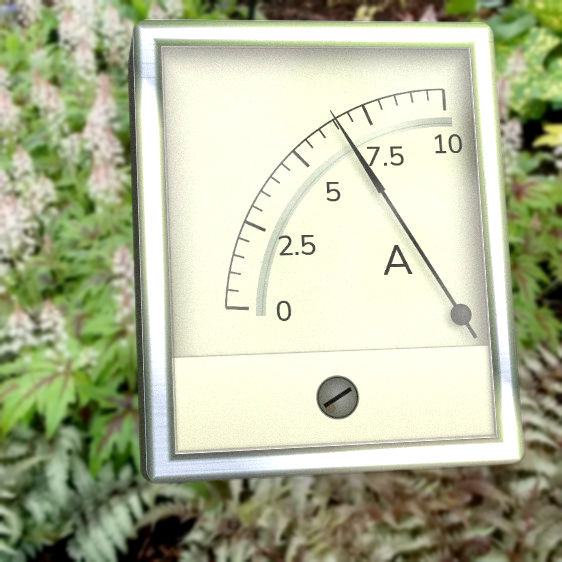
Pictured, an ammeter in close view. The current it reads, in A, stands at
6.5 A
